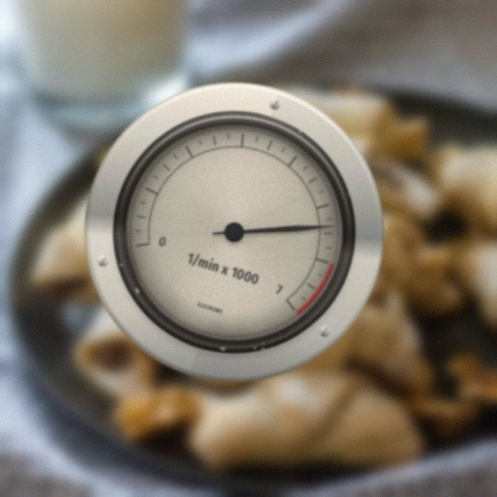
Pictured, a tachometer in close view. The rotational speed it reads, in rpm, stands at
5375 rpm
